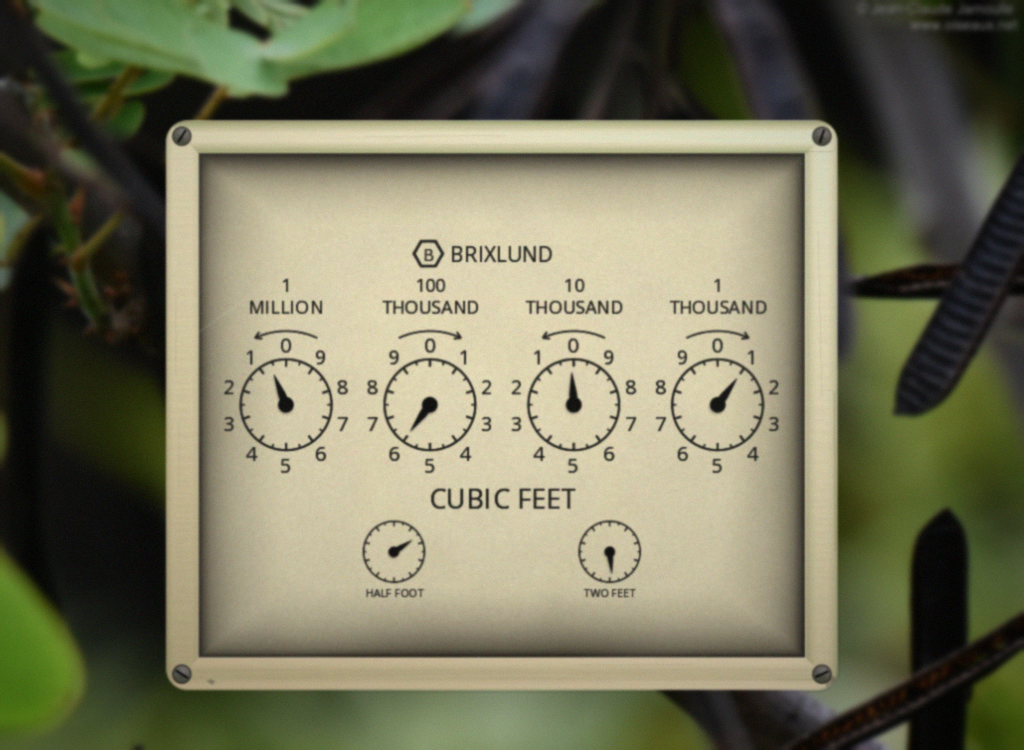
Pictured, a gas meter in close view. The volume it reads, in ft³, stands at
60100 ft³
